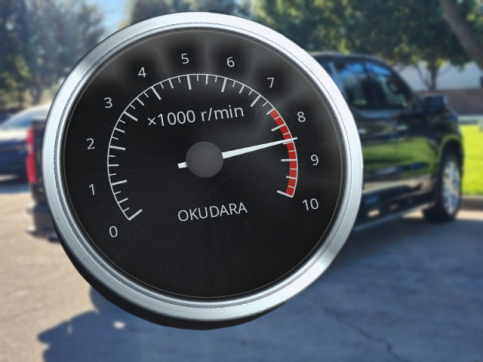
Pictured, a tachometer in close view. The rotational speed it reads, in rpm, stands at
8500 rpm
